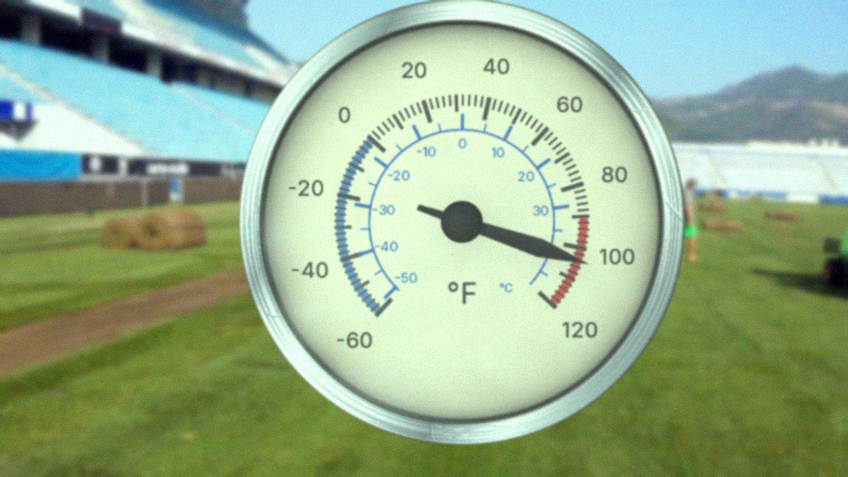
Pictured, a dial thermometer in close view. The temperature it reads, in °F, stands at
104 °F
